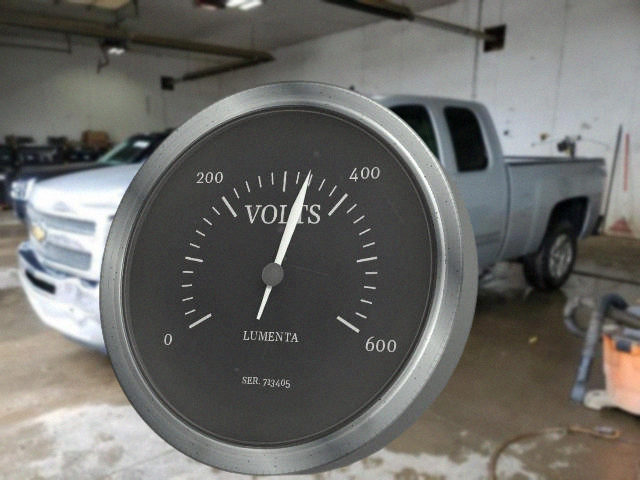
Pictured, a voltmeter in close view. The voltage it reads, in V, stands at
340 V
